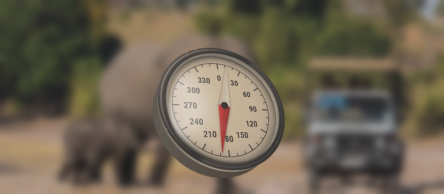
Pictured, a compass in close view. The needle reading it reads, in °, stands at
190 °
